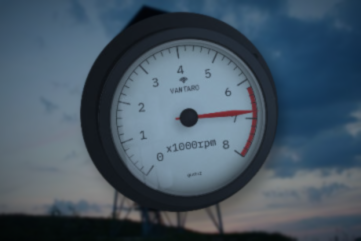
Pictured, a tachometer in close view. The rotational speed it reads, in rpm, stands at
6800 rpm
